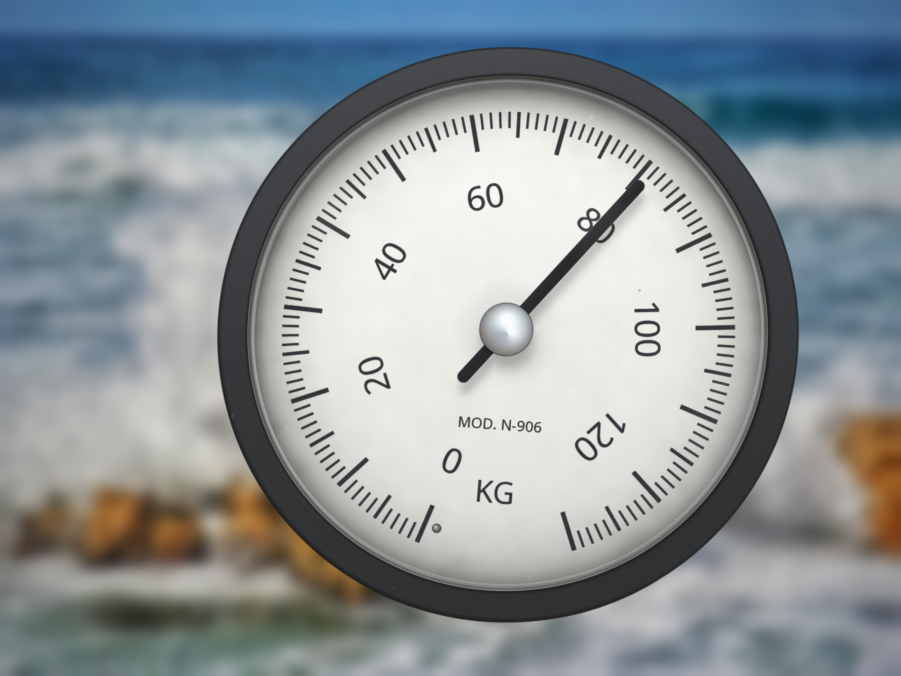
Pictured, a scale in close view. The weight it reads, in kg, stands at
81 kg
